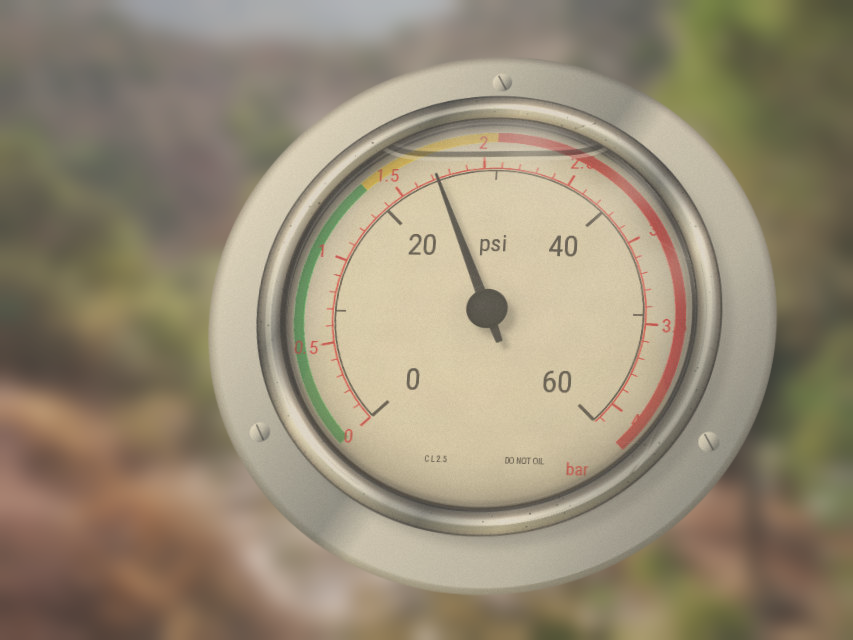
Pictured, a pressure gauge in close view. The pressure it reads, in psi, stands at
25 psi
